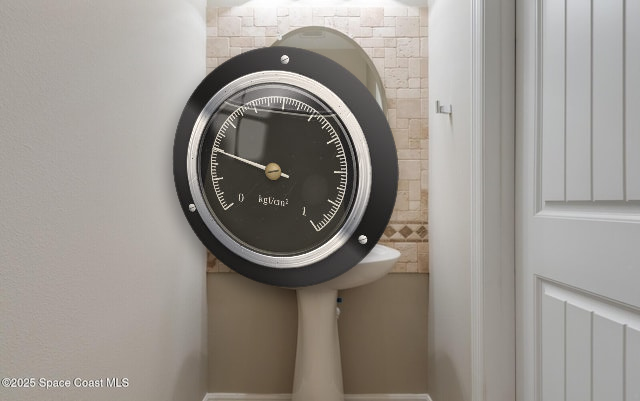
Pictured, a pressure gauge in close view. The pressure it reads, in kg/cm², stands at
0.2 kg/cm²
